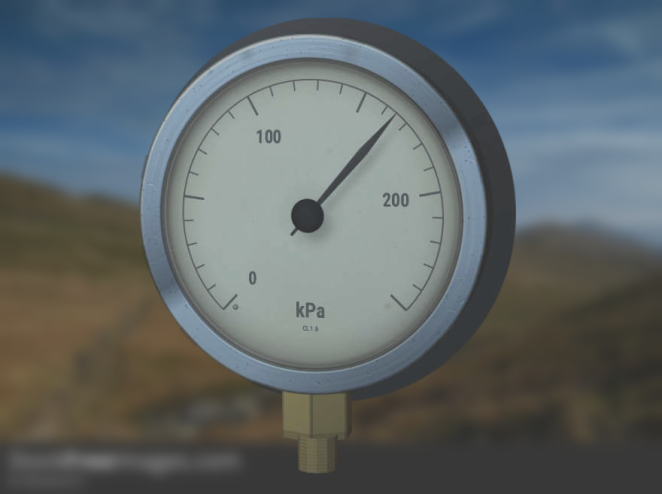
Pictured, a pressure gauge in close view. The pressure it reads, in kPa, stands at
165 kPa
